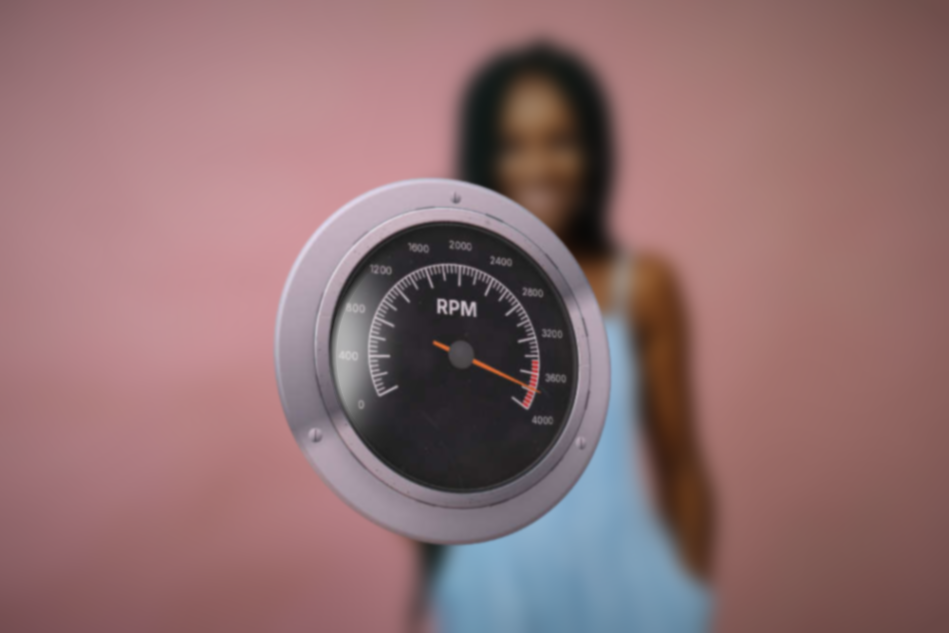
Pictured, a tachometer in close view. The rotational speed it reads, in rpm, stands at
3800 rpm
